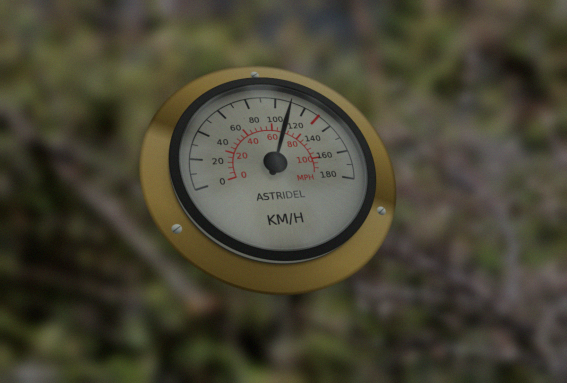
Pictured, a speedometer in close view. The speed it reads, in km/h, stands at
110 km/h
